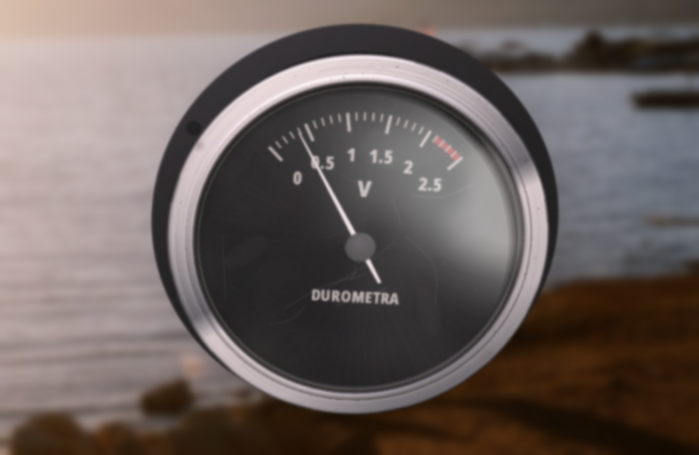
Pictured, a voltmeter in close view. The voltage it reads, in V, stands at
0.4 V
